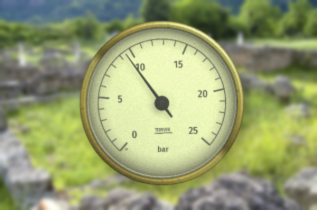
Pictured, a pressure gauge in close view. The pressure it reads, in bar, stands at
9.5 bar
